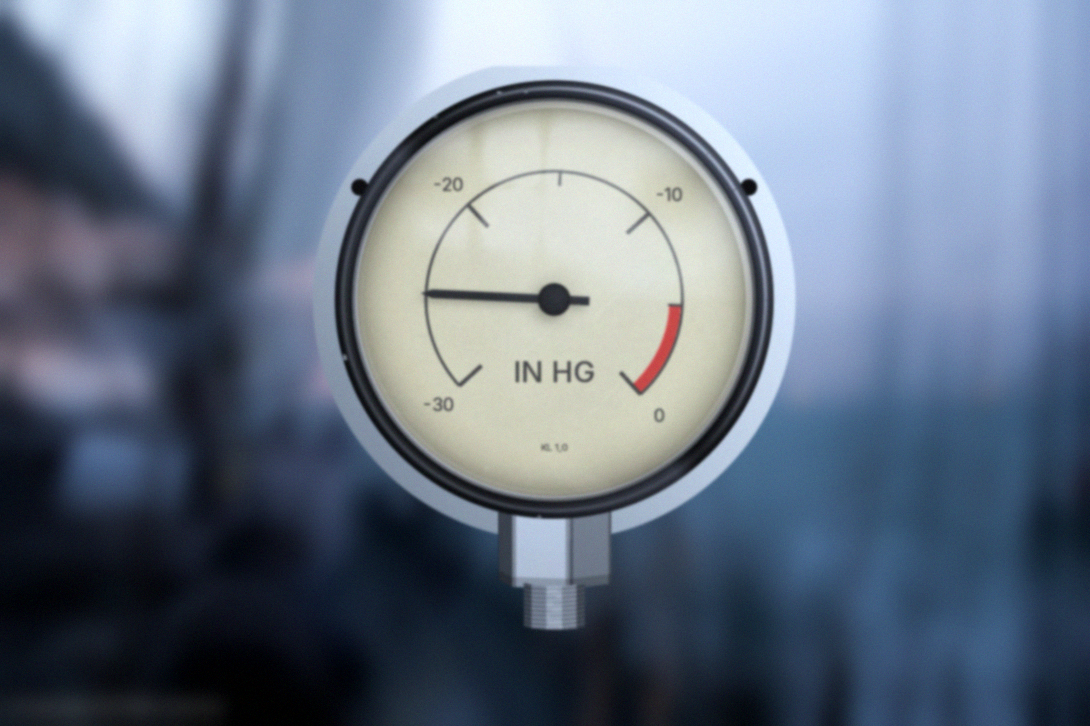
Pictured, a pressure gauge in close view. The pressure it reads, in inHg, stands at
-25 inHg
